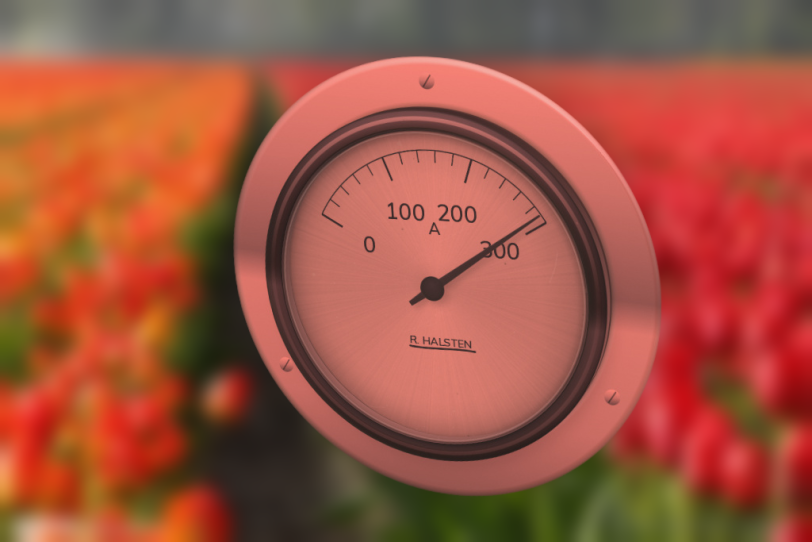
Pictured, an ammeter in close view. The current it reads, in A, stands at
290 A
